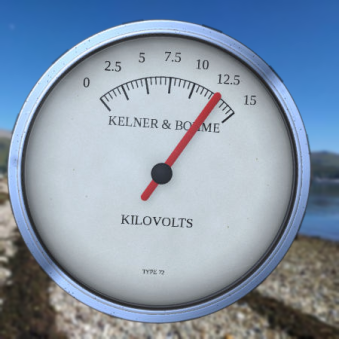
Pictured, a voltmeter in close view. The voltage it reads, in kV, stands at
12.5 kV
